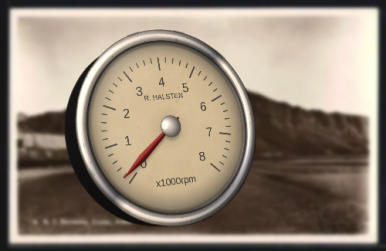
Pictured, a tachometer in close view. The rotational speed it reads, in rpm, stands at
200 rpm
